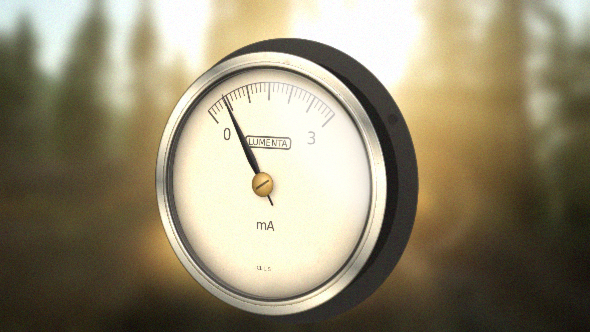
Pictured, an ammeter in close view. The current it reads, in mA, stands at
0.5 mA
